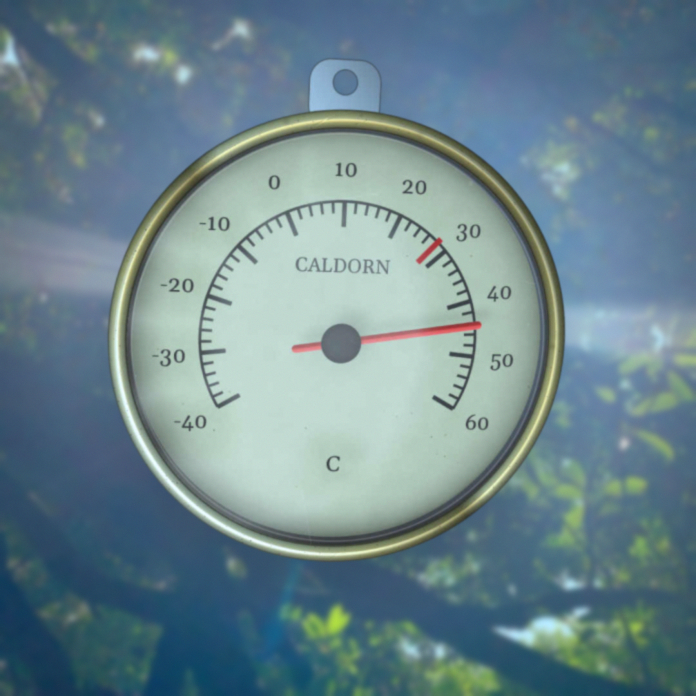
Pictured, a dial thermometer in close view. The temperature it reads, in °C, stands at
44 °C
